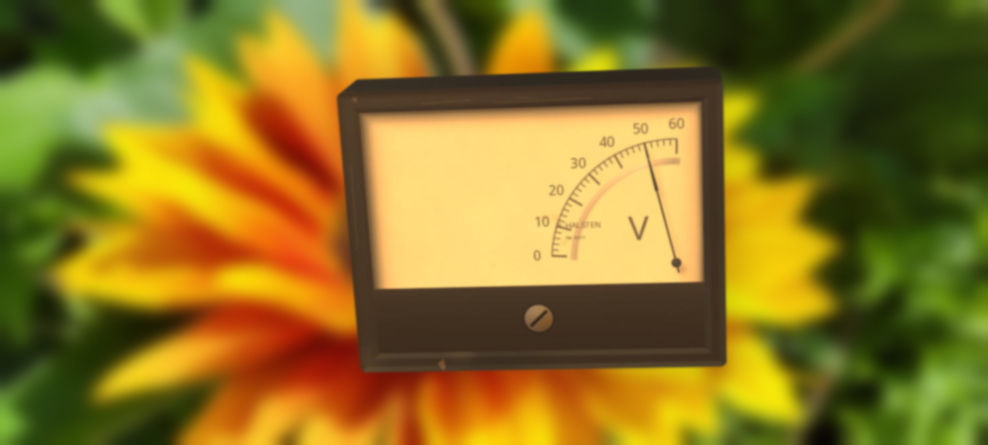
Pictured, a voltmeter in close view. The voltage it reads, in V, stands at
50 V
